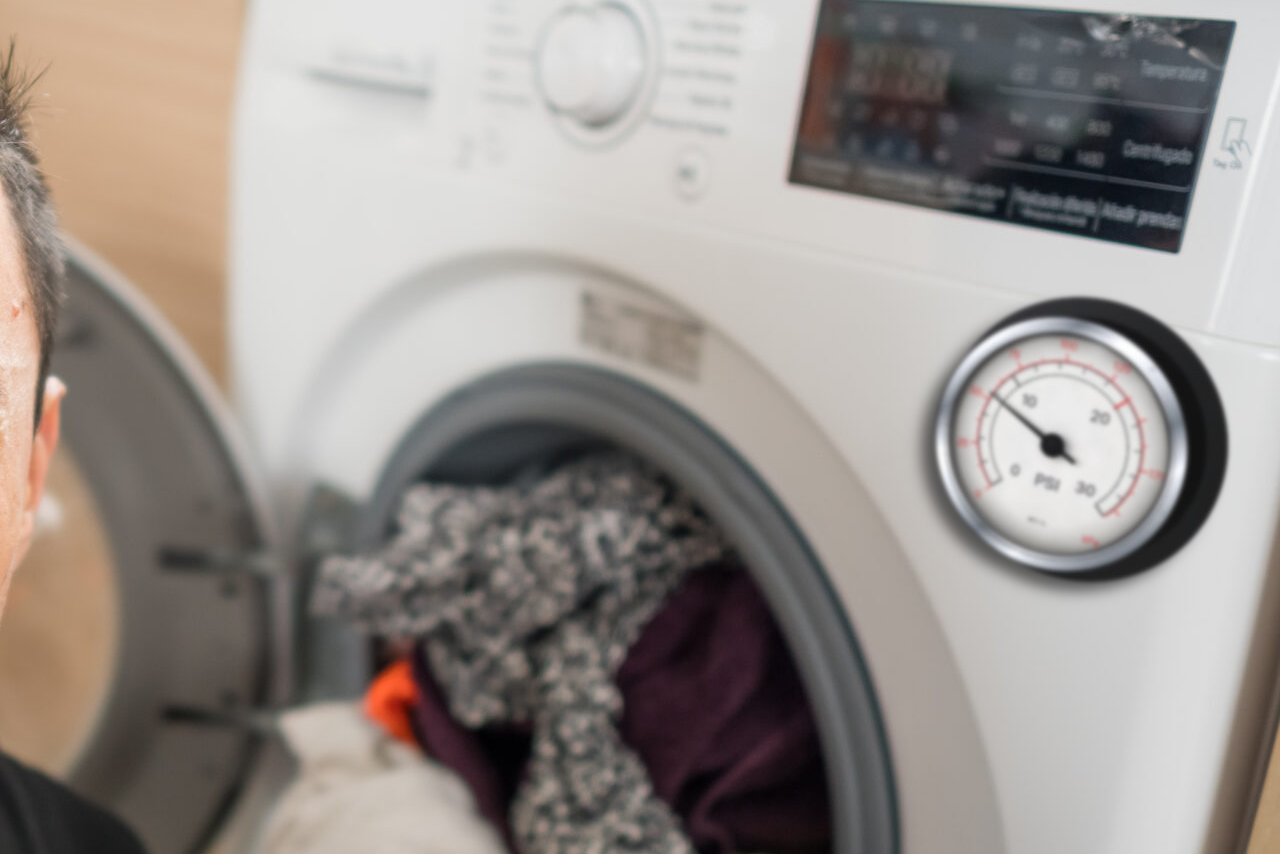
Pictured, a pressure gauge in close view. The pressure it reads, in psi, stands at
8 psi
